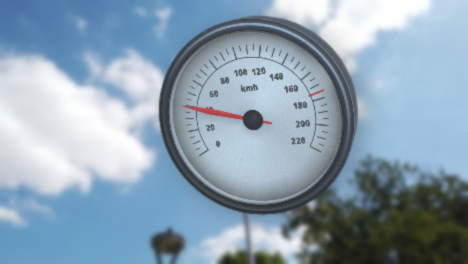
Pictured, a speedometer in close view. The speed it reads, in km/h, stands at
40 km/h
